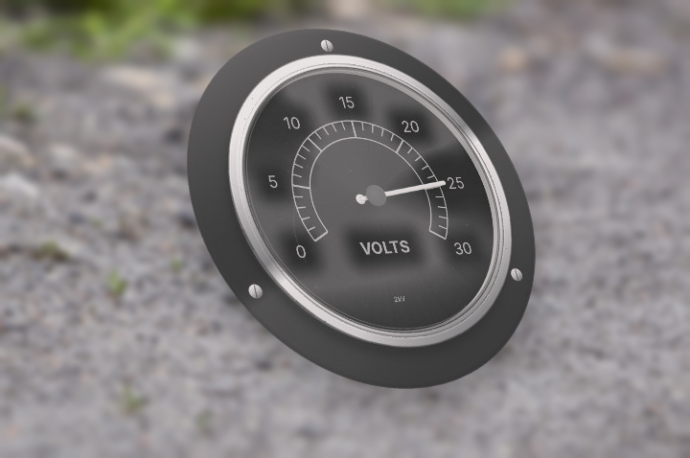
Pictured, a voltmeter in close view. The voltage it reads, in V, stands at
25 V
